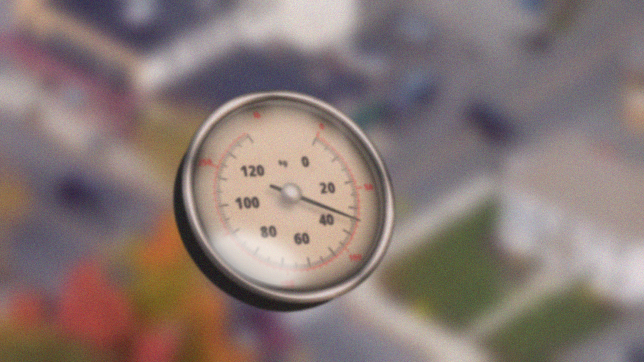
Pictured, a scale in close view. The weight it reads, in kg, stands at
35 kg
